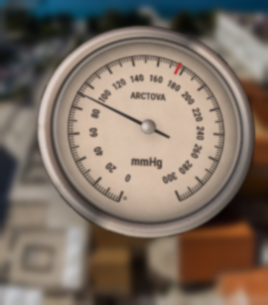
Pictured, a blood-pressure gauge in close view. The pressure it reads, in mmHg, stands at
90 mmHg
